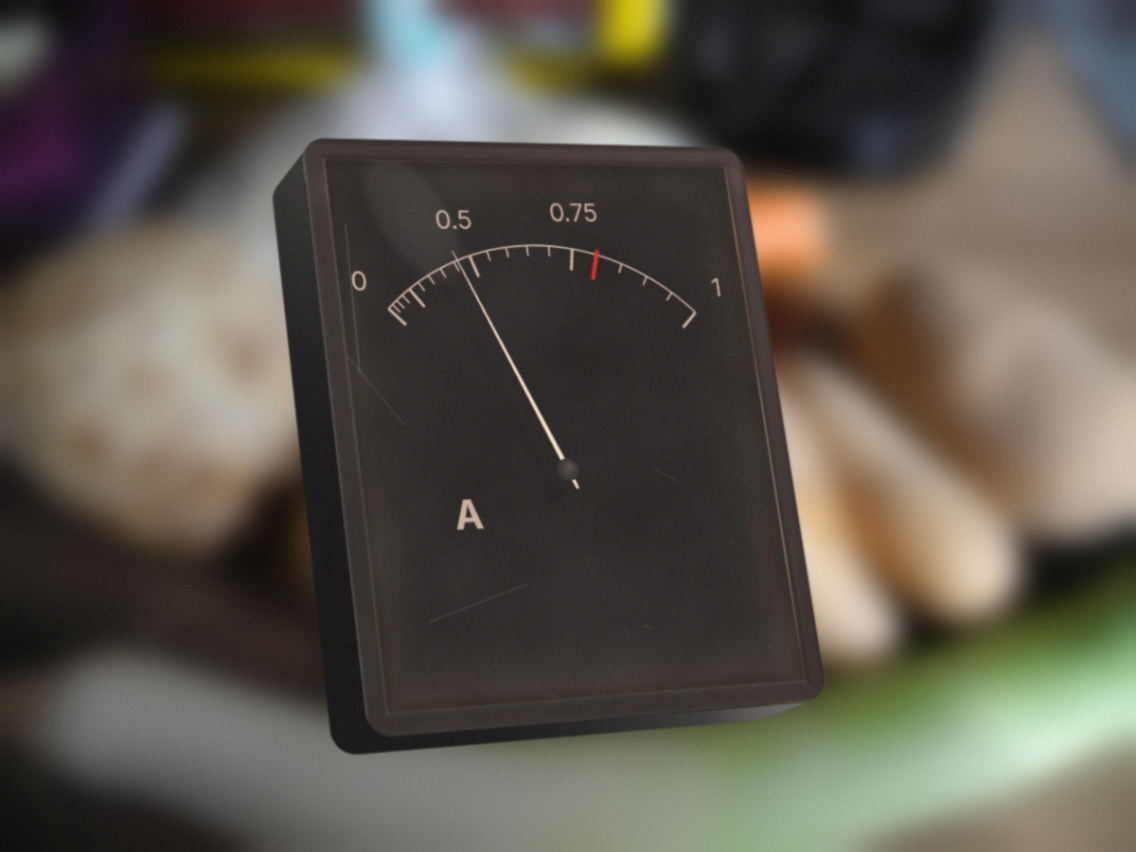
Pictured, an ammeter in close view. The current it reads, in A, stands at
0.45 A
